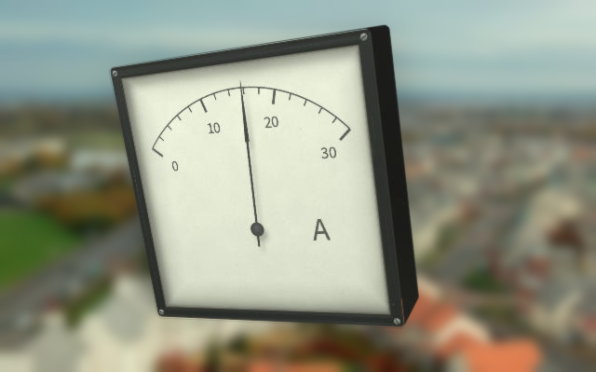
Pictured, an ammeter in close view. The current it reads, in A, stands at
16 A
